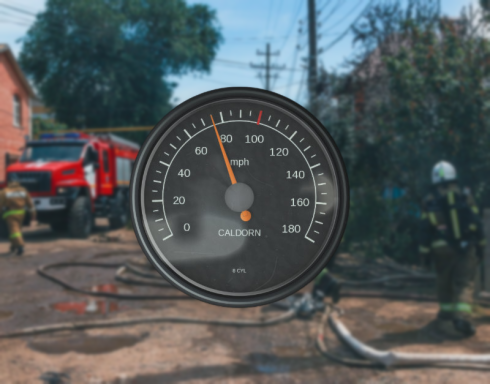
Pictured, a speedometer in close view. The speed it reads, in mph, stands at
75 mph
